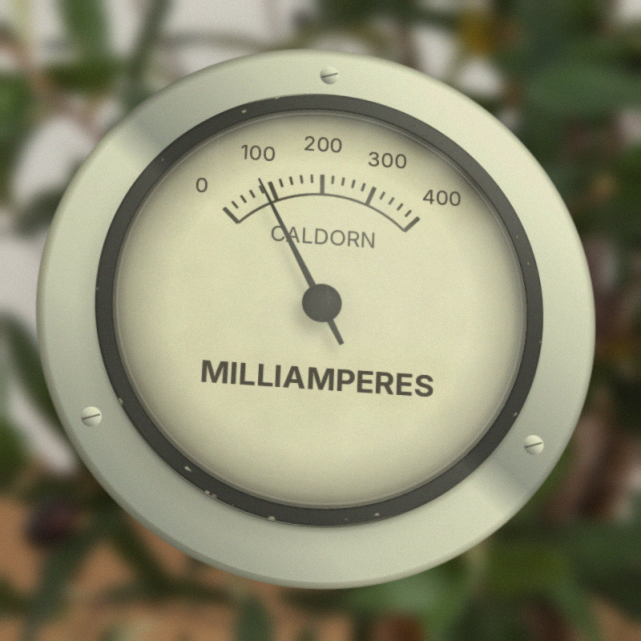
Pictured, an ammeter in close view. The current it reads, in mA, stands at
80 mA
